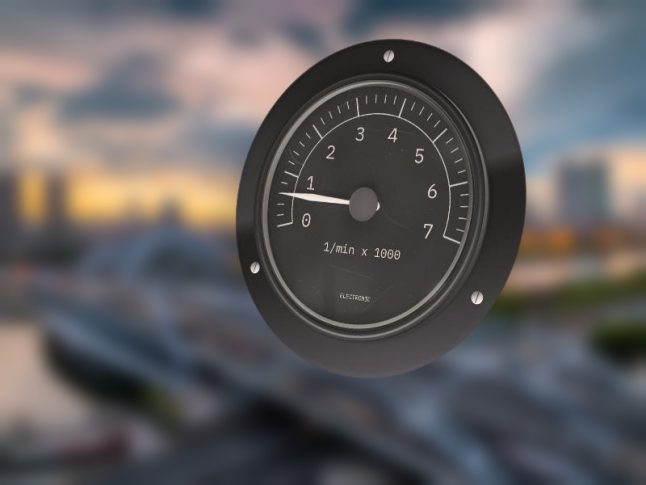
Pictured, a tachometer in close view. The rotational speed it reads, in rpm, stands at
600 rpm
